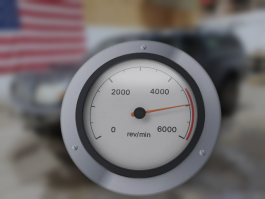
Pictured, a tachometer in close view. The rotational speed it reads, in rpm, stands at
5000 rpm
